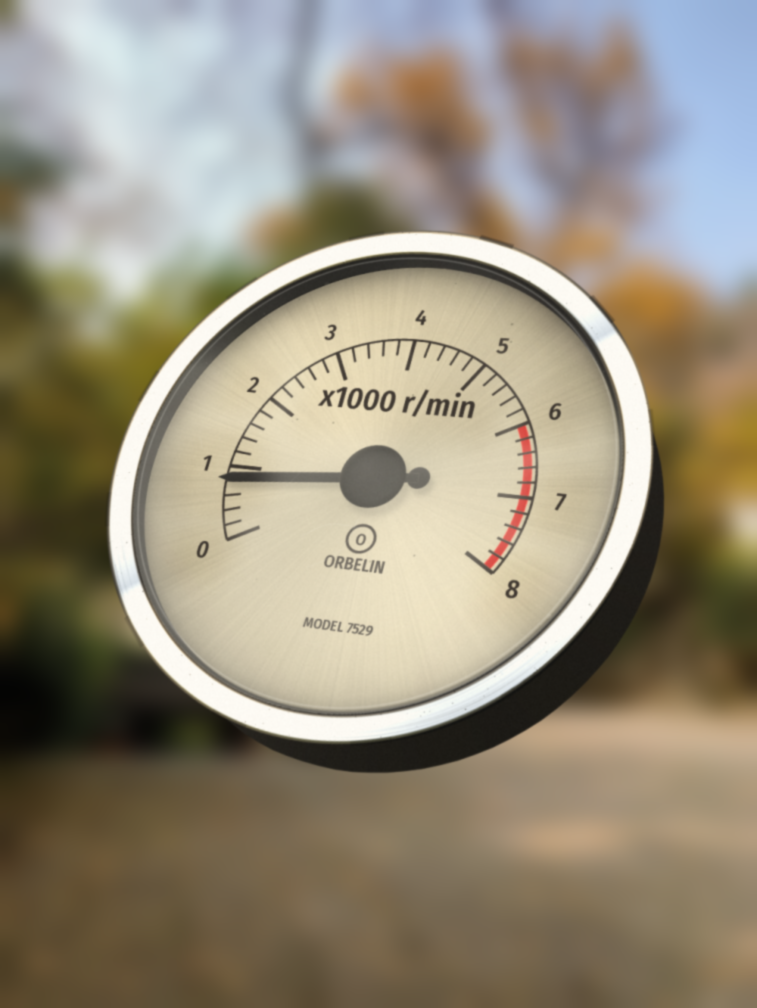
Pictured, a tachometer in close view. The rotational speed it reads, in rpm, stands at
800 rpm
